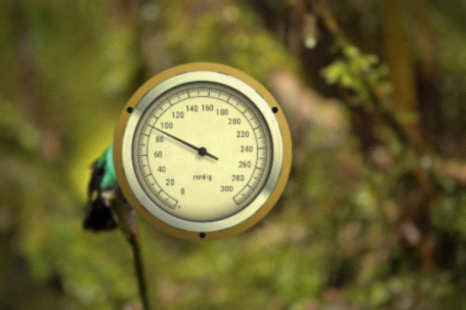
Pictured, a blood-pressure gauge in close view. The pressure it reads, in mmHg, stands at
90 mmHg
